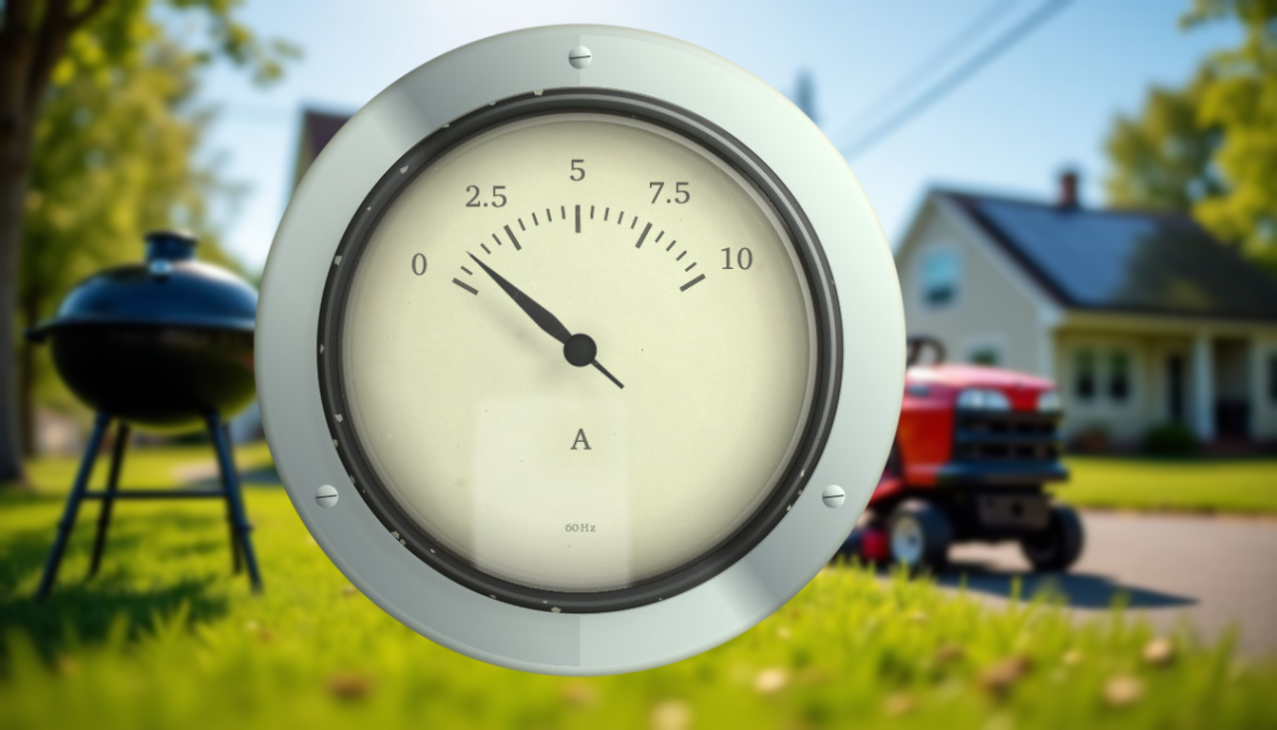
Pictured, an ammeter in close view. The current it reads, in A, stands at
1 A
